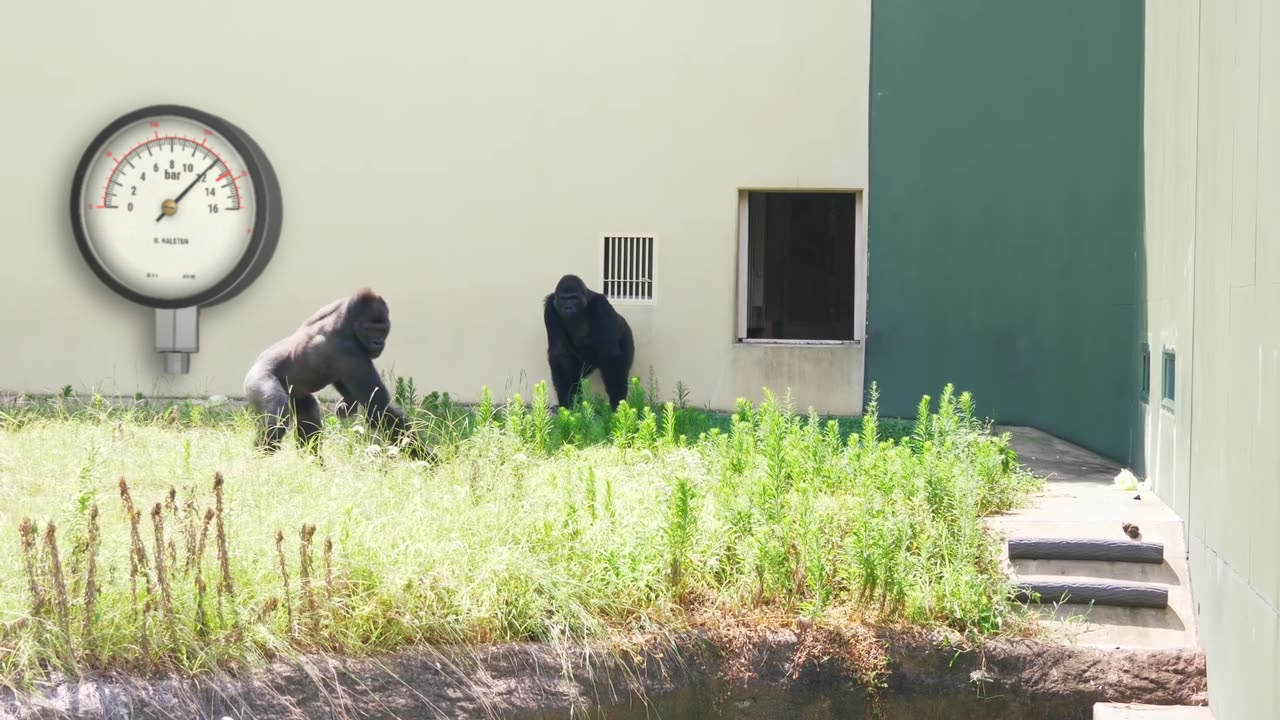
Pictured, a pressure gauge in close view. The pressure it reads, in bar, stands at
12 bar
